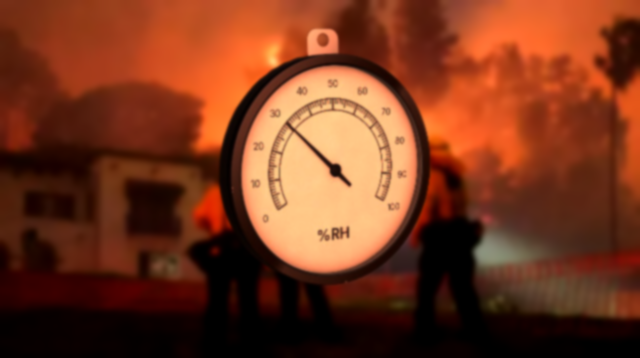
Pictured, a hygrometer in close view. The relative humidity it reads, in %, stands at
30 %
